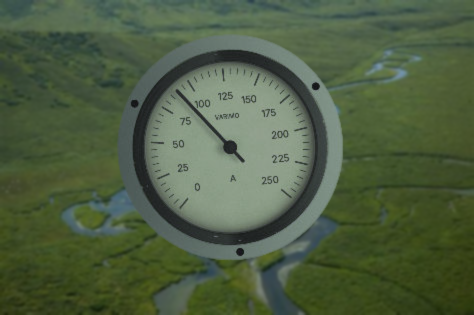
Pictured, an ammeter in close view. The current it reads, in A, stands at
90 A
